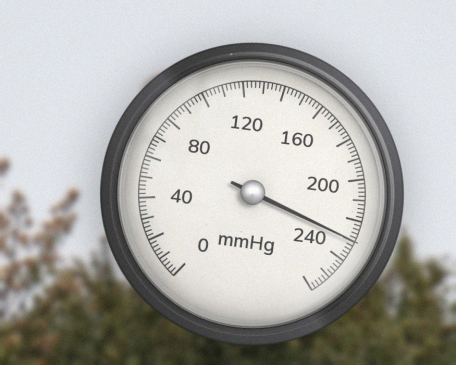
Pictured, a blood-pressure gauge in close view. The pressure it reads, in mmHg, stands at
230 mmHg
